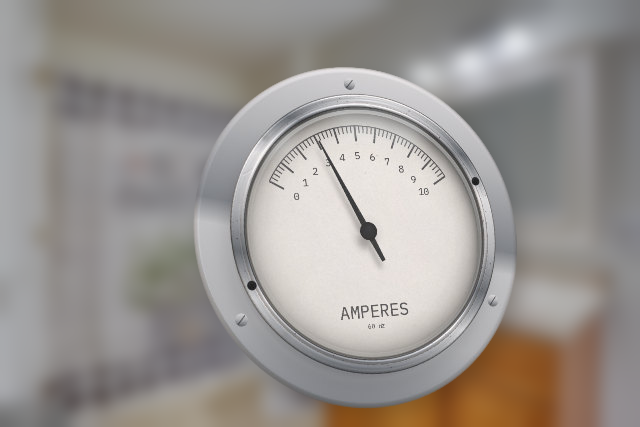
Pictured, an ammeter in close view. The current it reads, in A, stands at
3 A
